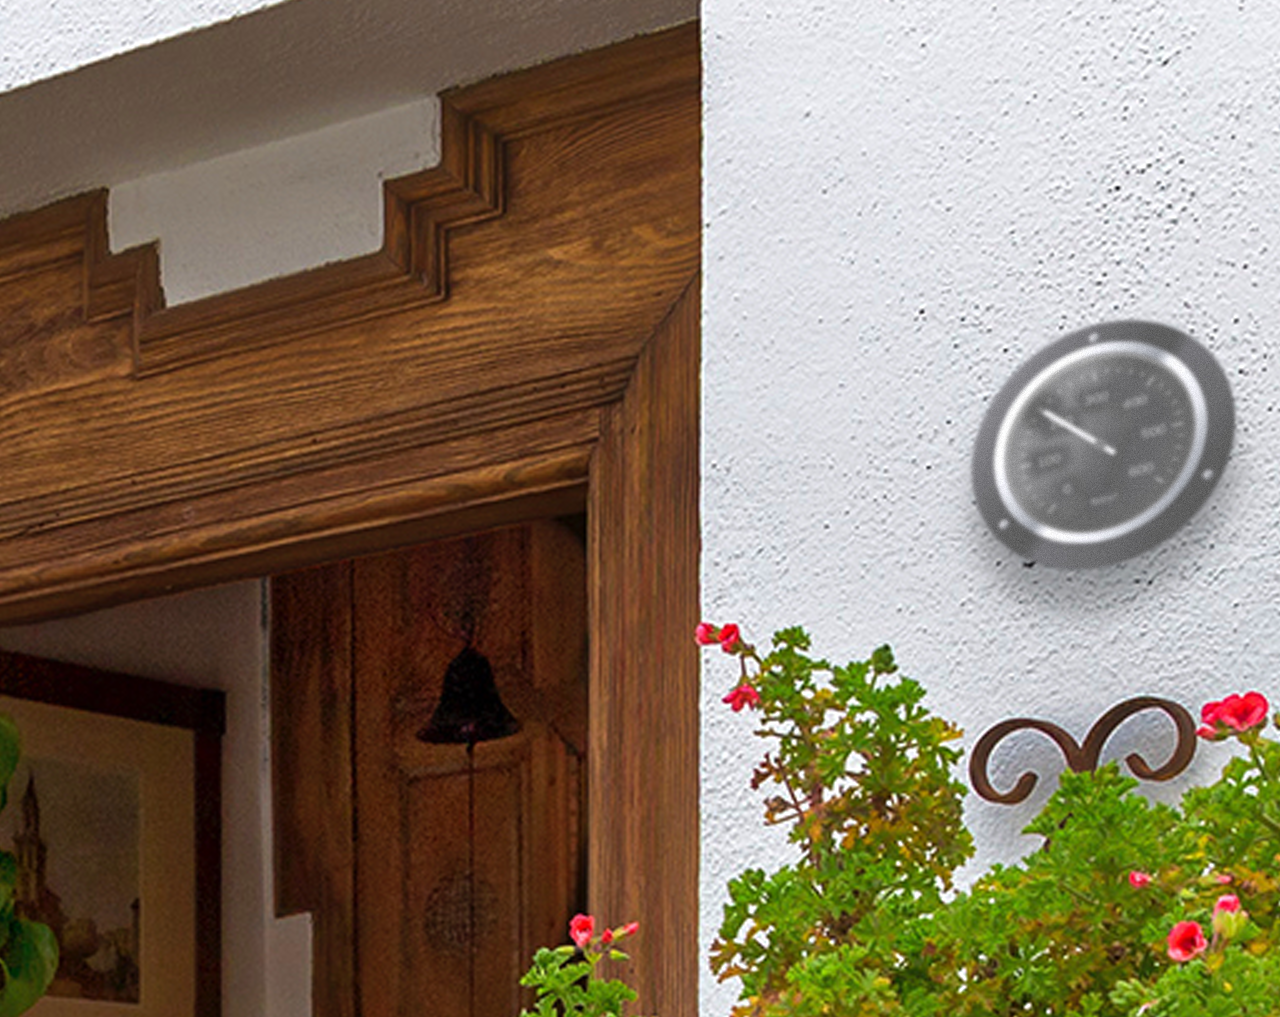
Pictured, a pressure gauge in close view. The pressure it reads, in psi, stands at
200 psi
